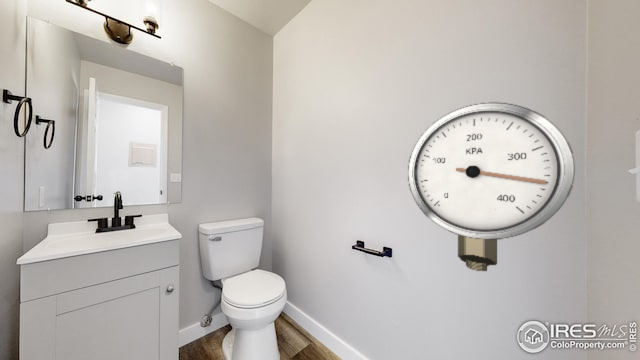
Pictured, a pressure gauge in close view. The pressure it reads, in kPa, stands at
350 kPa
